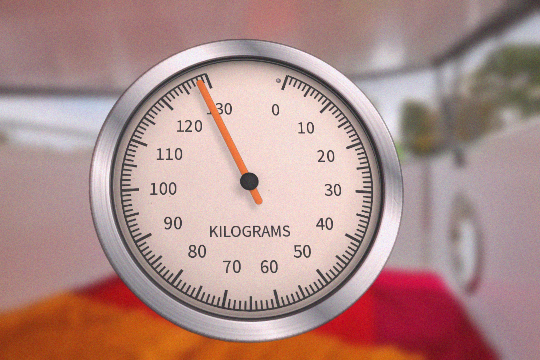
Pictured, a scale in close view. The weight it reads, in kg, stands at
128 kg
